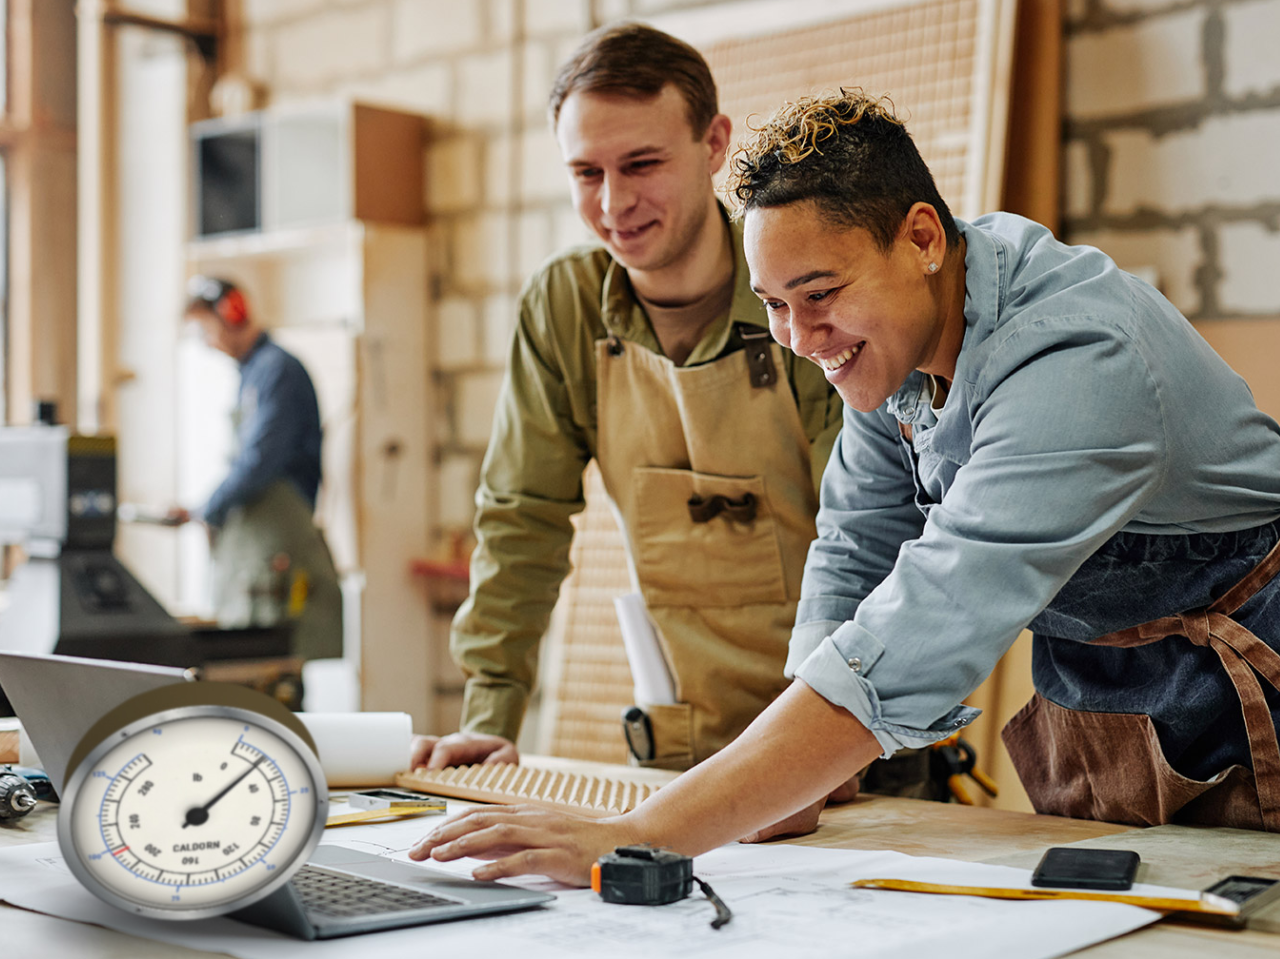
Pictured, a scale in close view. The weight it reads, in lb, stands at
20 lb
